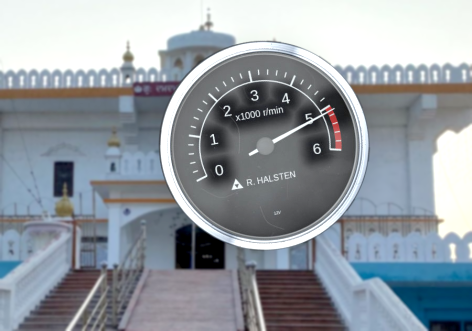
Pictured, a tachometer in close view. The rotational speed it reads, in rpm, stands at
5100 rpm
